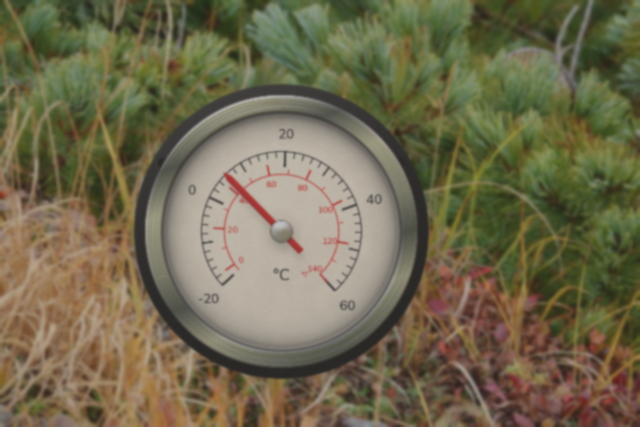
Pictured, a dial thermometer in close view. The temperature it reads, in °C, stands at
6 °C
